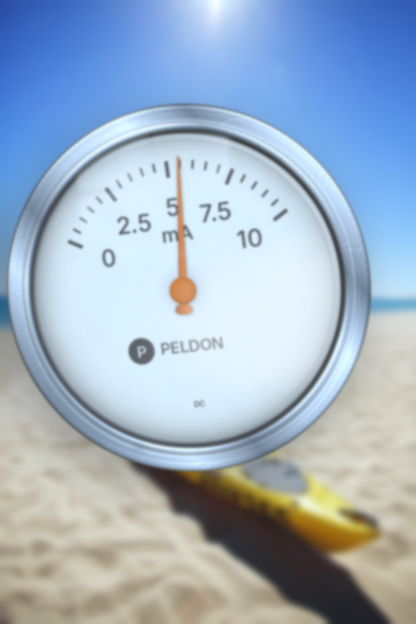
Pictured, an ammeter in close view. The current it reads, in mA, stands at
5.5 mA
